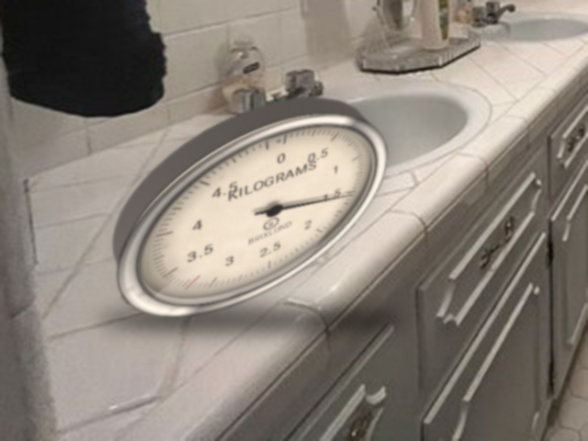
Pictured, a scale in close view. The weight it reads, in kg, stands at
1.5 kg
